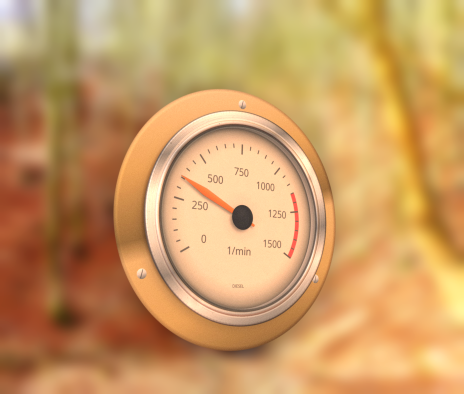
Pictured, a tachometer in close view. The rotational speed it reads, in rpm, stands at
350 rpm
